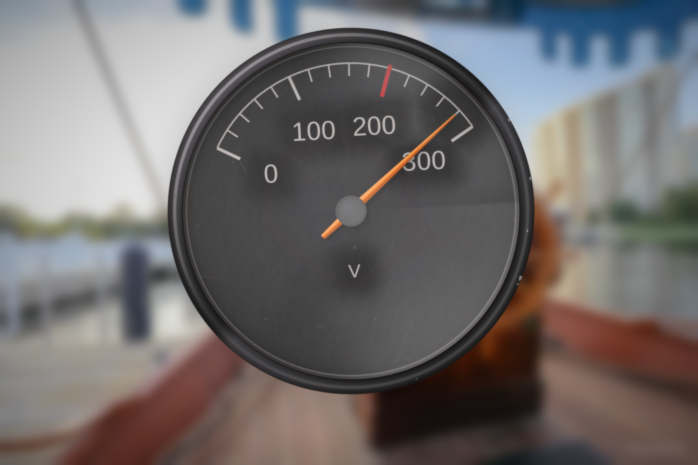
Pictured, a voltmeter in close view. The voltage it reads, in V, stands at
280 V
